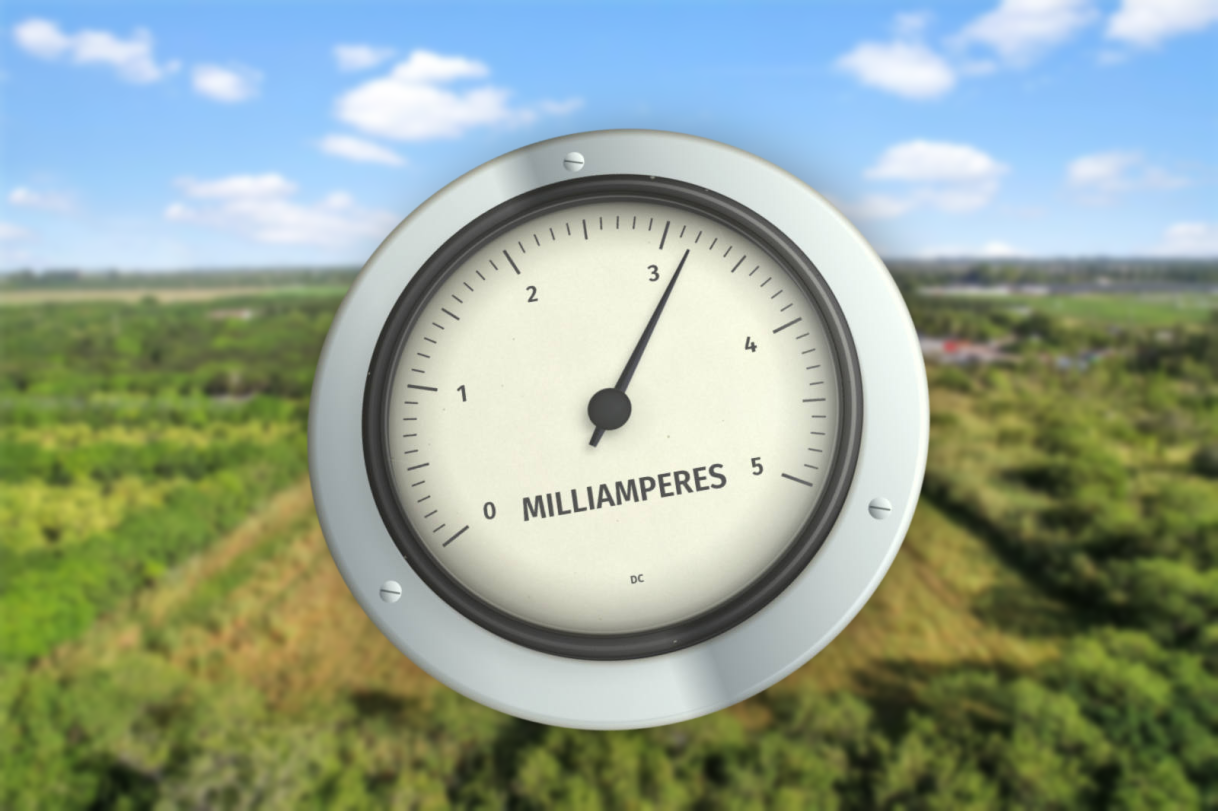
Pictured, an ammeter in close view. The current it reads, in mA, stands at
3.2 mA
